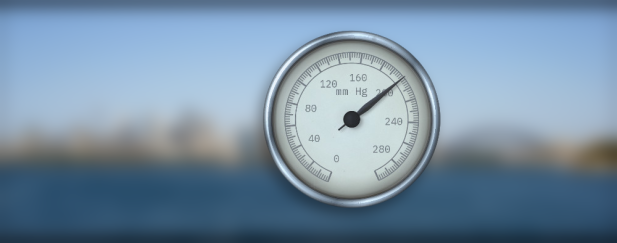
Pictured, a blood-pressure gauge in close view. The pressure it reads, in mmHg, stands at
200 mmHg
